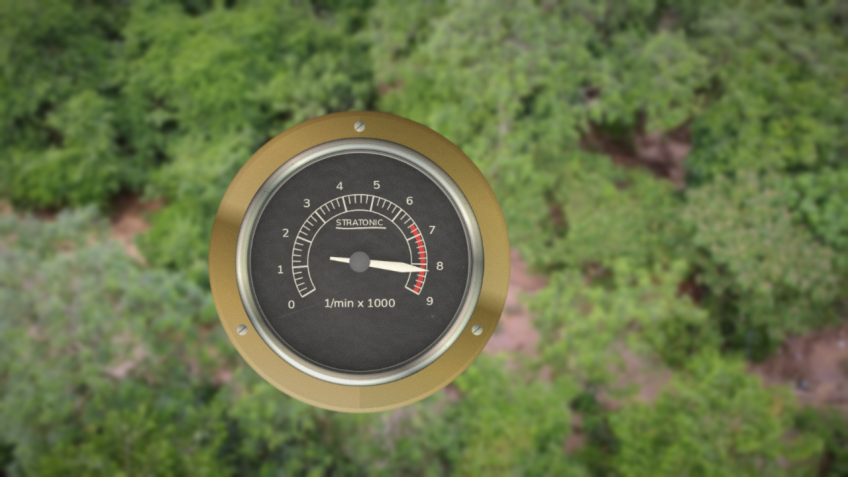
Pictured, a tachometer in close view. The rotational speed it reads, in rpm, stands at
8200 rpm
